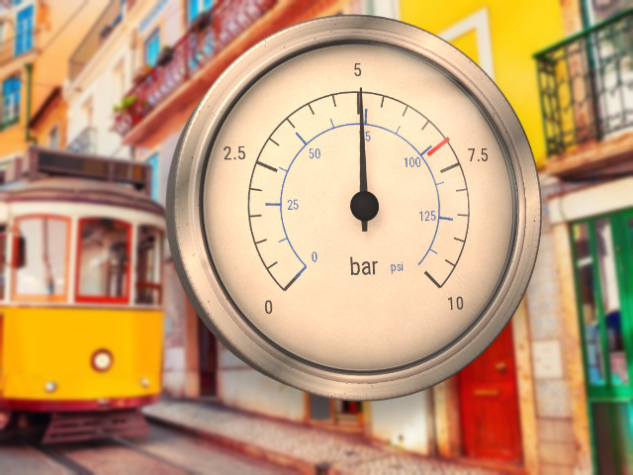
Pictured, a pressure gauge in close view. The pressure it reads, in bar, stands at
5 bar
